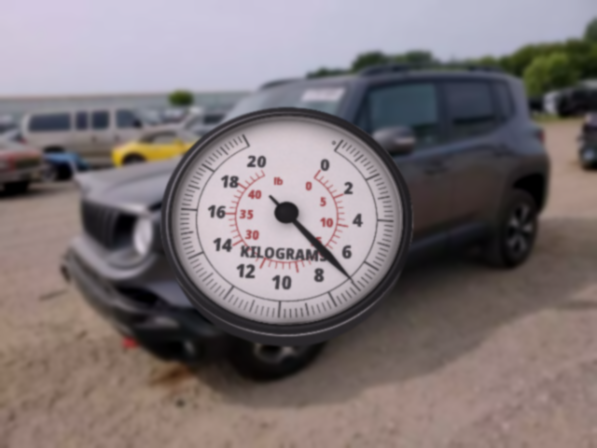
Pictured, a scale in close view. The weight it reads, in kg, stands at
7 kg
